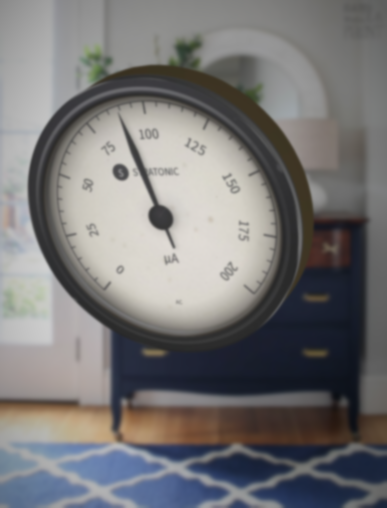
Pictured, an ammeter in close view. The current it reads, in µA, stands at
90 µA
